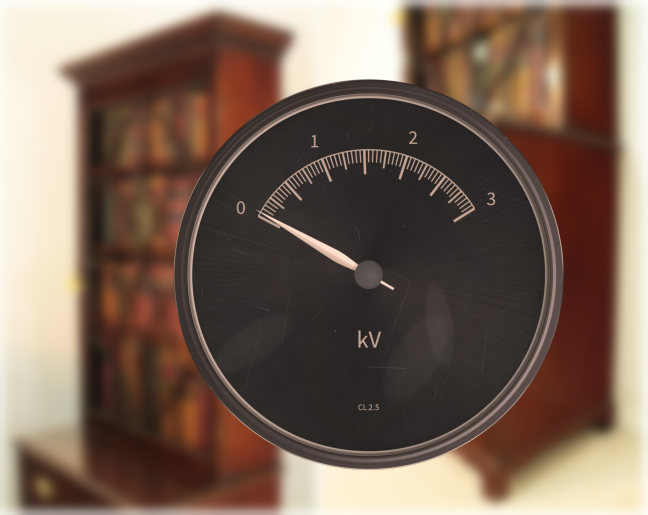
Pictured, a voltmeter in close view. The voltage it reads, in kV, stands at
0.05 kV
